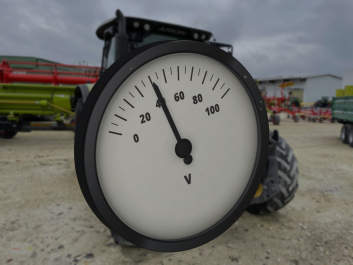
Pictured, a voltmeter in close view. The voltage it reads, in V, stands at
40 V
